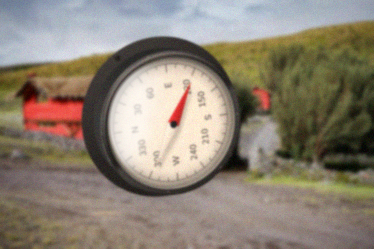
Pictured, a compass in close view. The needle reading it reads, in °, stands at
120 °
